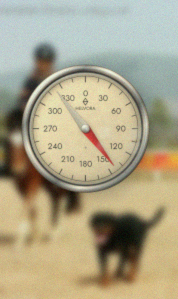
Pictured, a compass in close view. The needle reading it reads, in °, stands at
142.5 °
